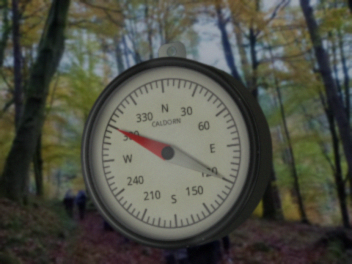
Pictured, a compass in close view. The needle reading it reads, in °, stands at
300 °
